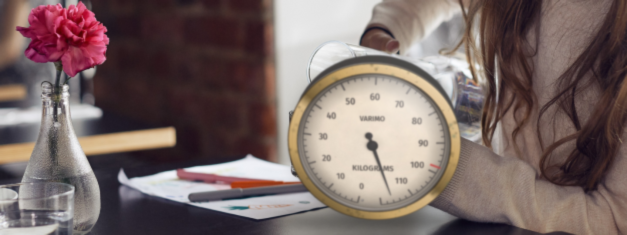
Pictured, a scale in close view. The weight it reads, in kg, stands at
116 kg
